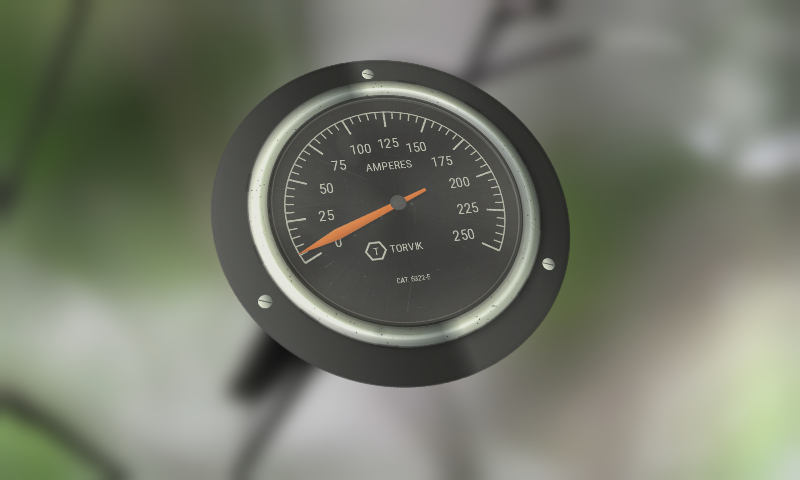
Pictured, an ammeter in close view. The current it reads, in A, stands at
5 A
